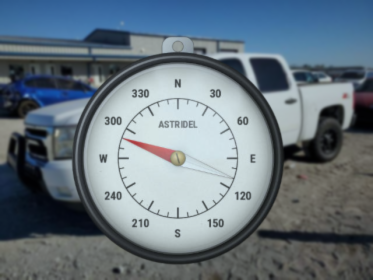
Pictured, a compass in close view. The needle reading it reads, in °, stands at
290 °
